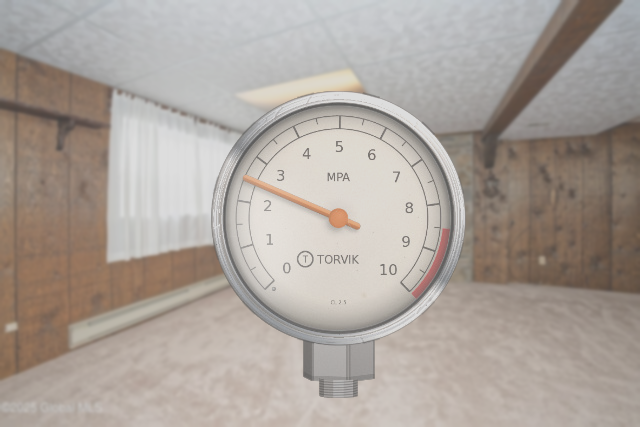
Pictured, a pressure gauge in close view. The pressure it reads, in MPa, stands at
2.5 MPa
